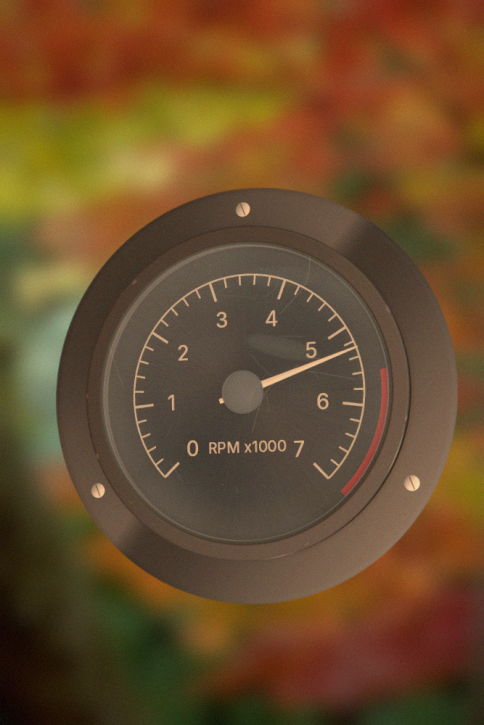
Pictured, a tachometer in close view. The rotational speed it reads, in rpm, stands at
5300 rpm
